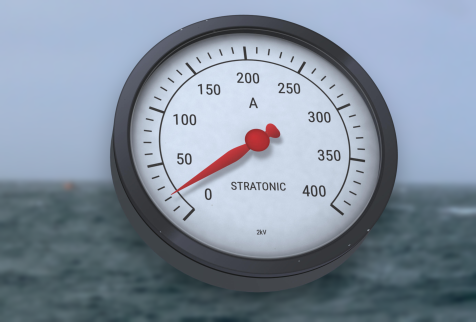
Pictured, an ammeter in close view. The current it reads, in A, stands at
20 A
